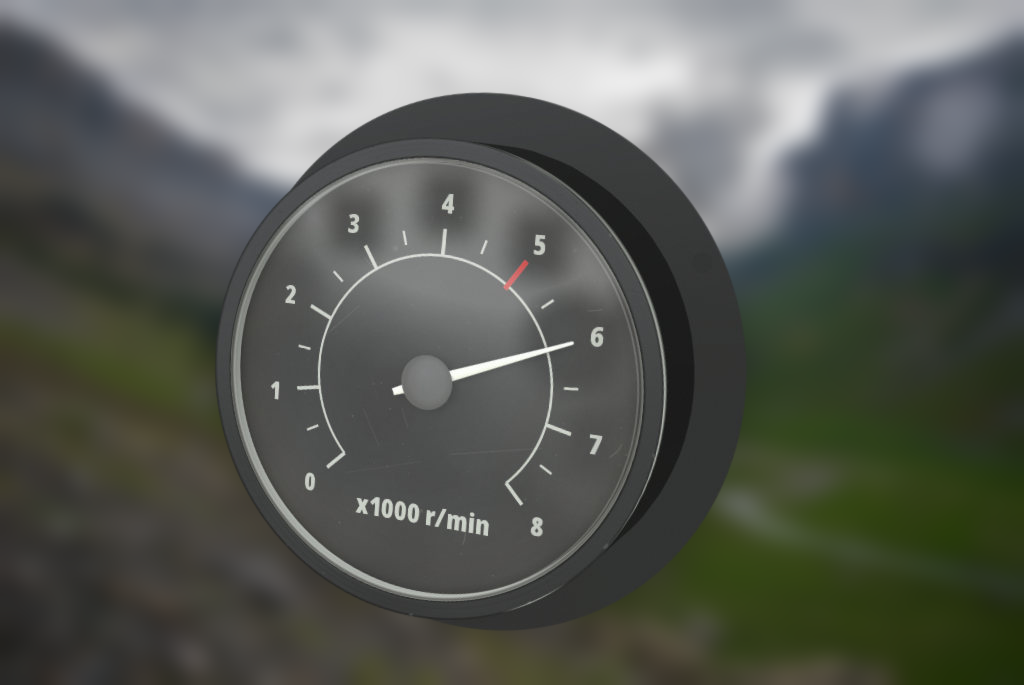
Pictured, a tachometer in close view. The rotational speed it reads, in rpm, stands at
6000 rpm
